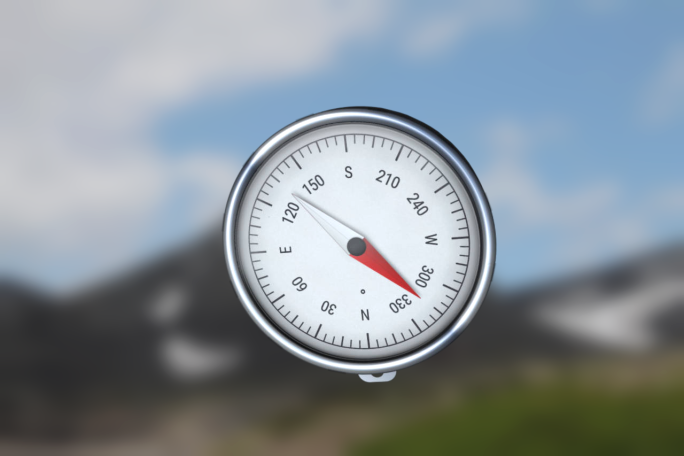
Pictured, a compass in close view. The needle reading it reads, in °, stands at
315 °
